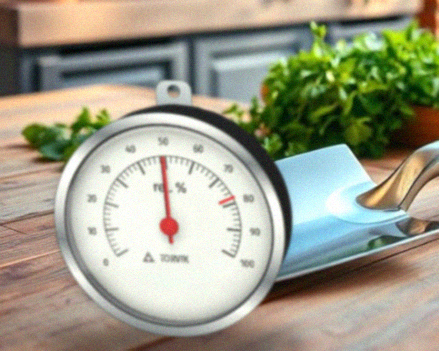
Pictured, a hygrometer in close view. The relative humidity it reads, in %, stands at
50 %
